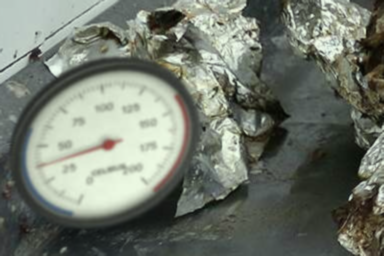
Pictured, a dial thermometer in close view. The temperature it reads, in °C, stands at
37.5 °C
